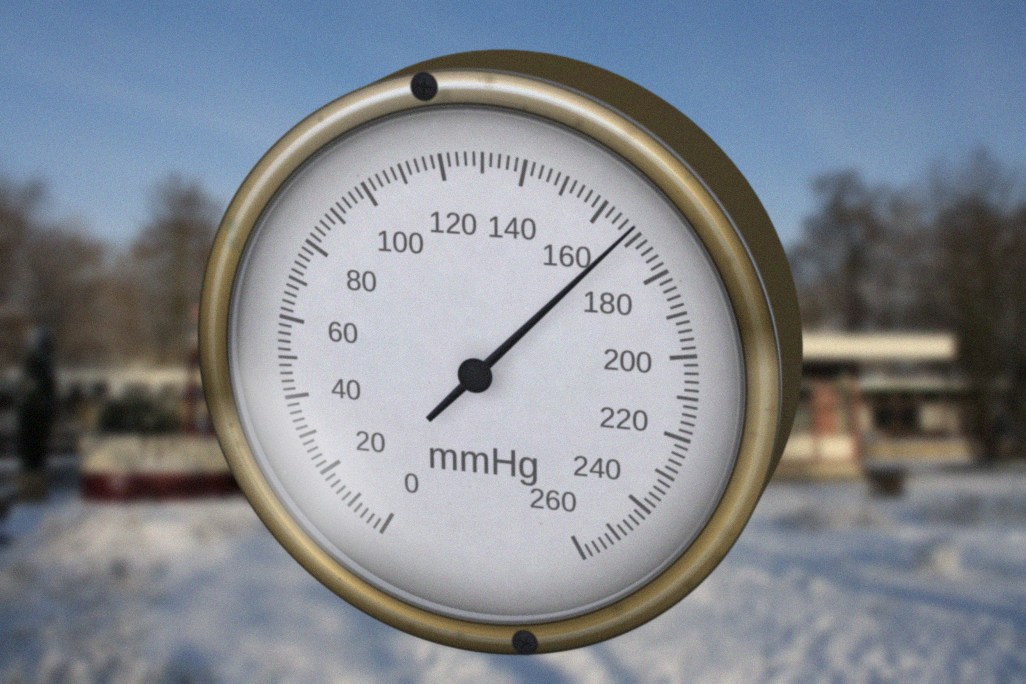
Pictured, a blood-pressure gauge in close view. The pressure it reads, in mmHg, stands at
168 mmHg
